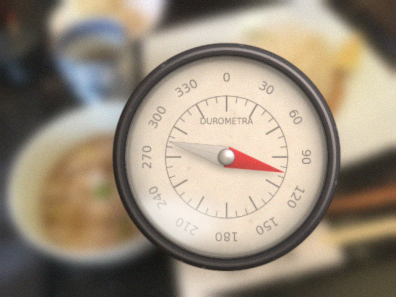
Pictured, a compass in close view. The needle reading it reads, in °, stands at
105 °
